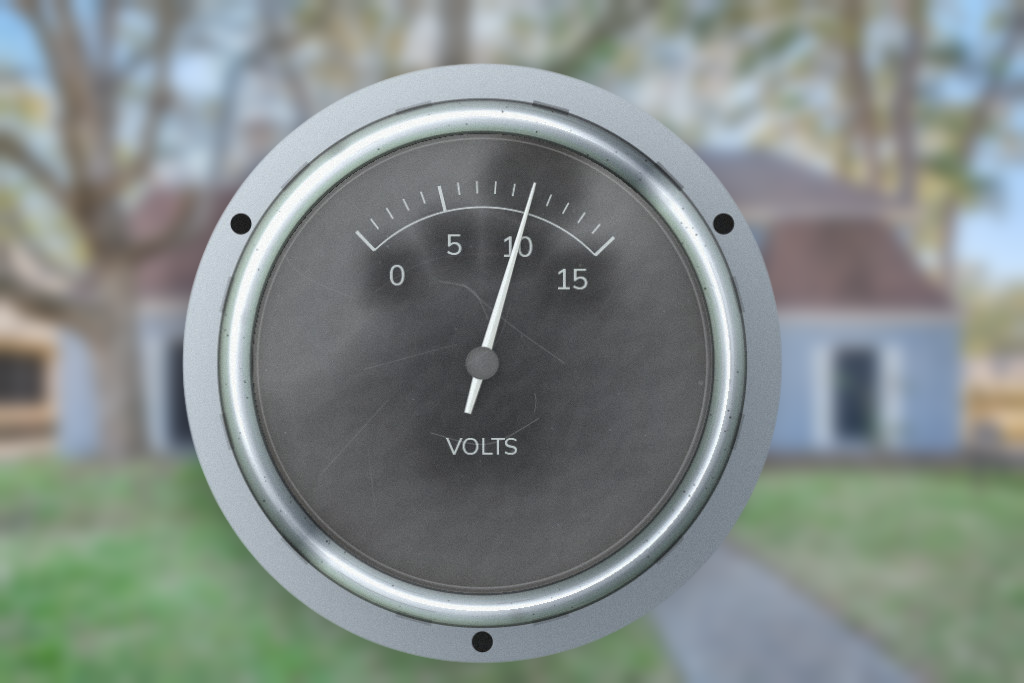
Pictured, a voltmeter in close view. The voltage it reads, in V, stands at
10 V
